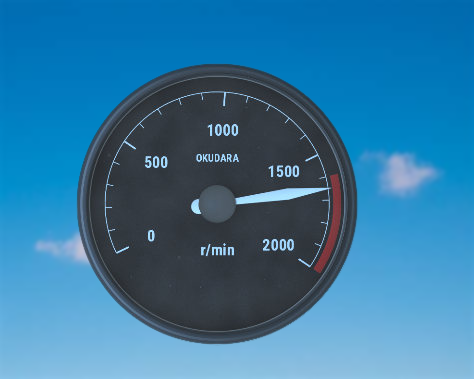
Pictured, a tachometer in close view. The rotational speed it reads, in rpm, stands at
1650 rpm
